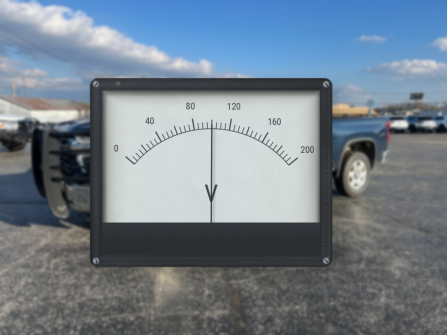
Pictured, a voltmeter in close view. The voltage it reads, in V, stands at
100 V
